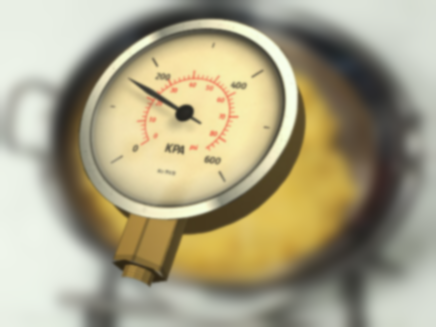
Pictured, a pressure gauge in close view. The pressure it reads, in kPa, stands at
150 kPa
